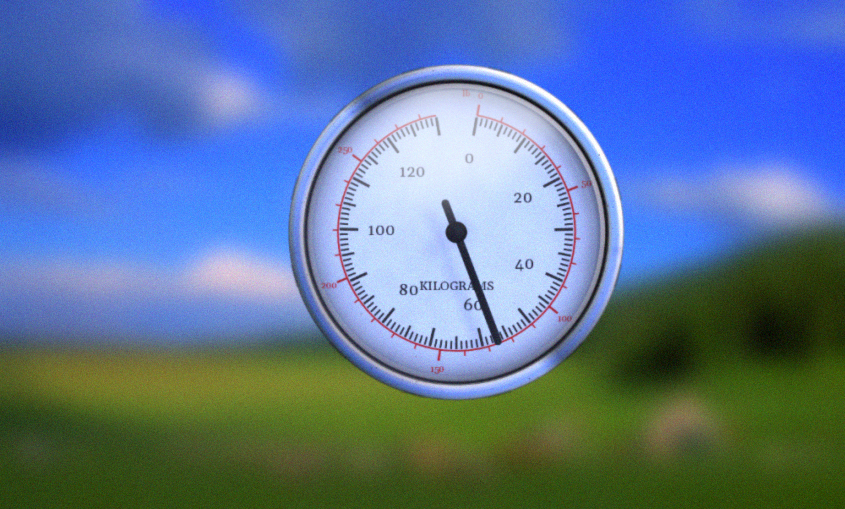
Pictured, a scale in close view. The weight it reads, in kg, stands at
57 kg
